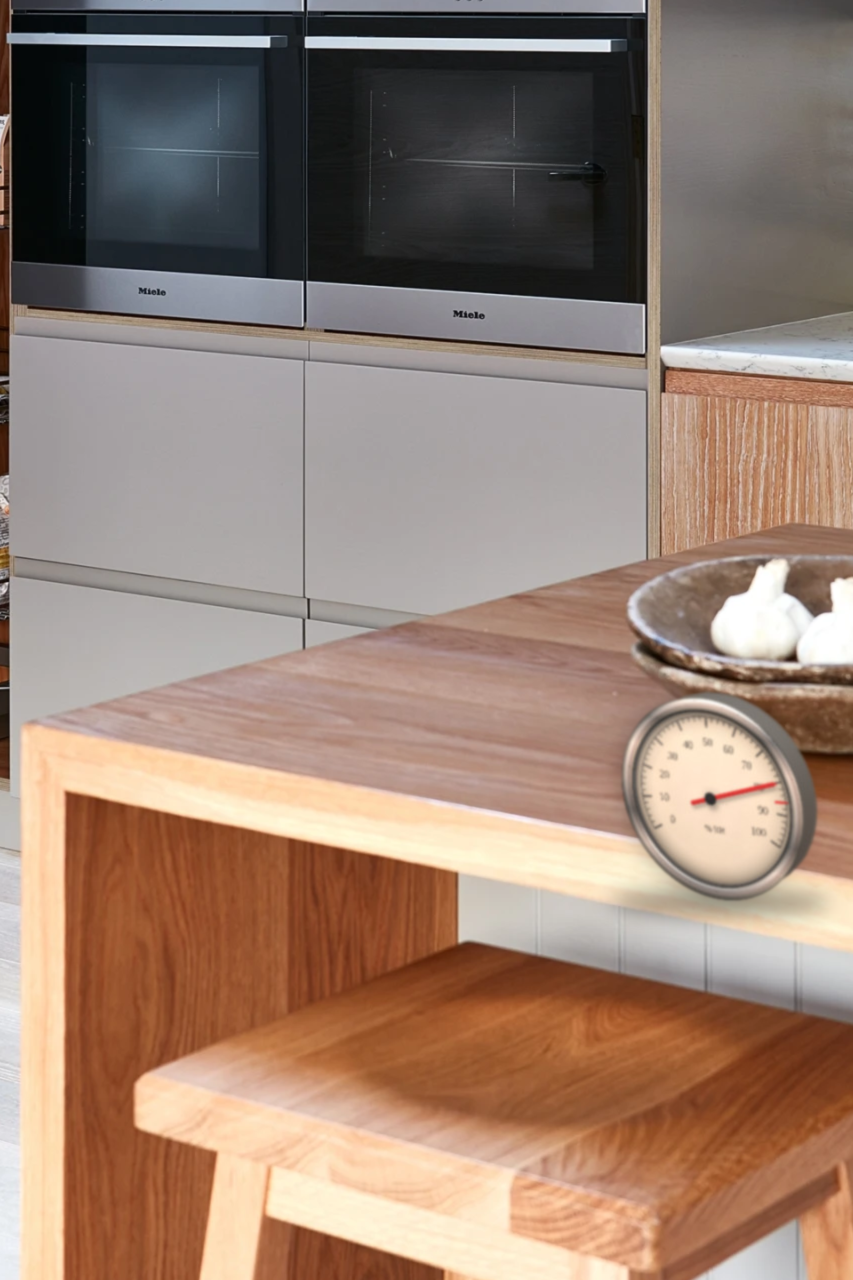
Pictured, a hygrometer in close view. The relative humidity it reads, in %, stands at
80 %
